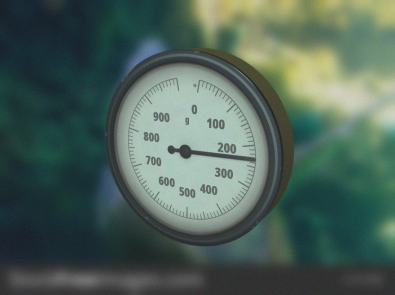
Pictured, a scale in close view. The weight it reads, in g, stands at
230 g
